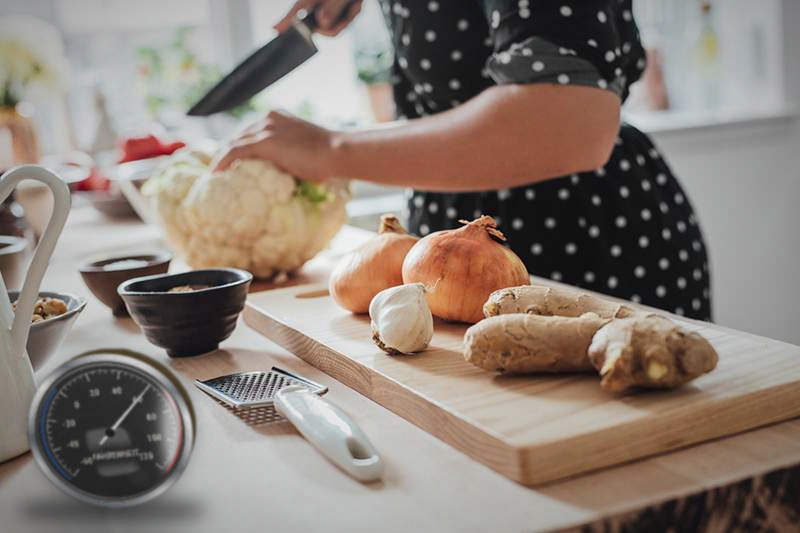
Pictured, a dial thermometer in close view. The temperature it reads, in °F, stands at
60 °F
